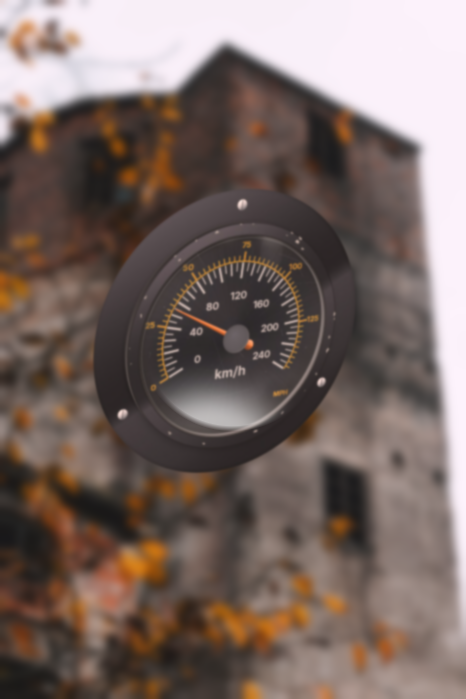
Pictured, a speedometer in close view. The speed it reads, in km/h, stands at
55 km/h
